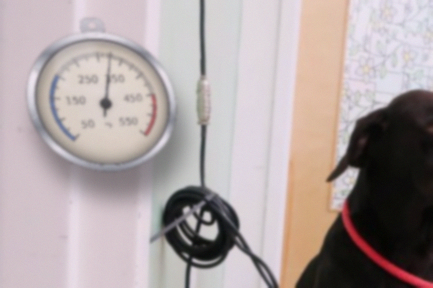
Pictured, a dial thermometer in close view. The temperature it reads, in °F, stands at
325 °F
